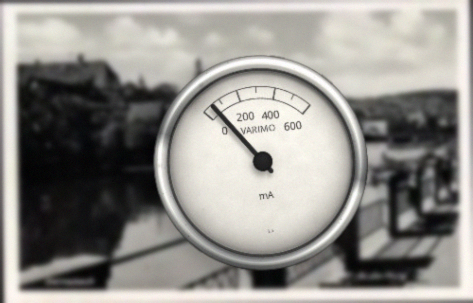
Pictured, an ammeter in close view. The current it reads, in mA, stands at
50 mA
